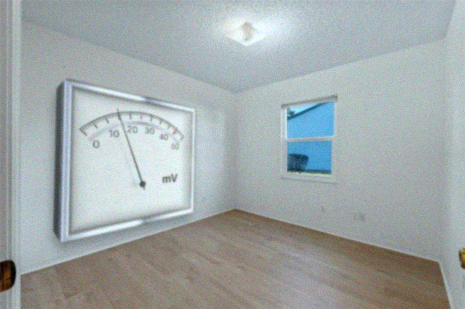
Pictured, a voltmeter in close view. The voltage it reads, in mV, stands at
15 mV
